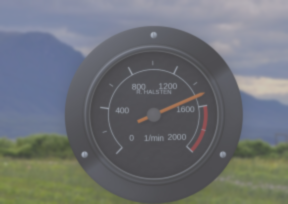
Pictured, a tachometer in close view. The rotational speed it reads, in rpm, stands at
1500 rpm
